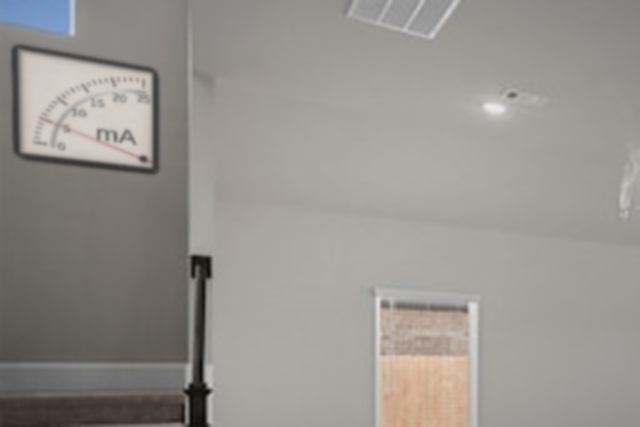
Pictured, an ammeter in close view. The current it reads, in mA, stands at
5 mA
